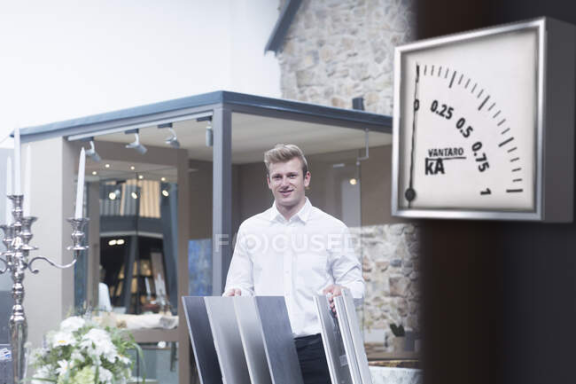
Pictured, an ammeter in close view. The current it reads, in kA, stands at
0 kA
